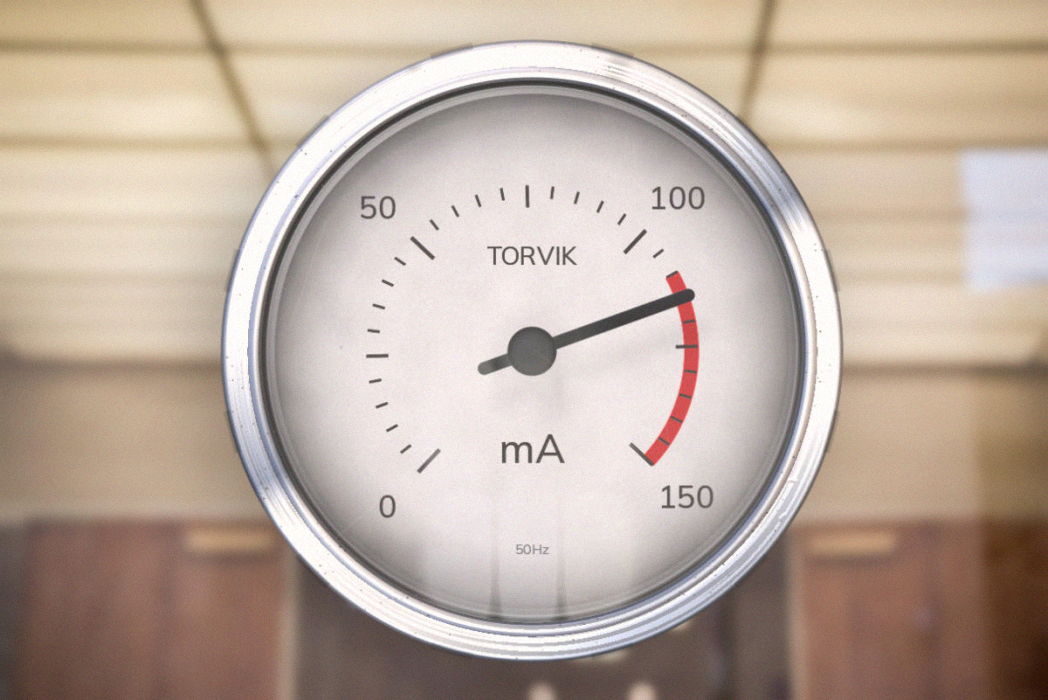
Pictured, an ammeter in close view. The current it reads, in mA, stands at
115 mA
